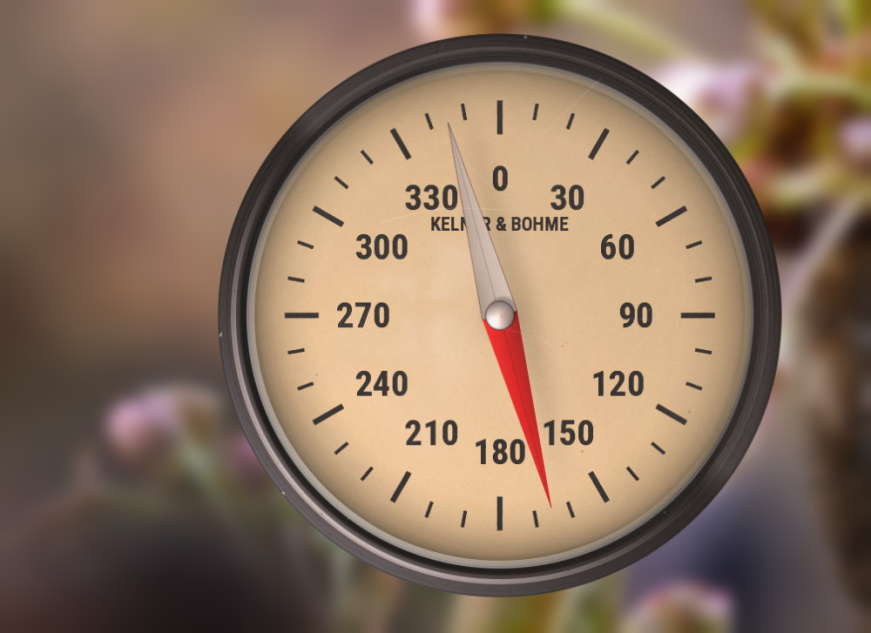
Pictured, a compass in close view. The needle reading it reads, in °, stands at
165 °
